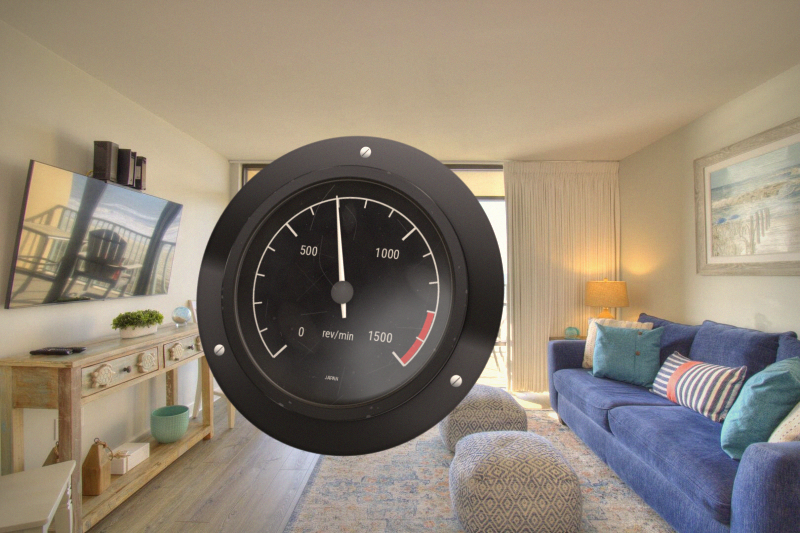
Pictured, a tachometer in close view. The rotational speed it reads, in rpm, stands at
700 rpm
